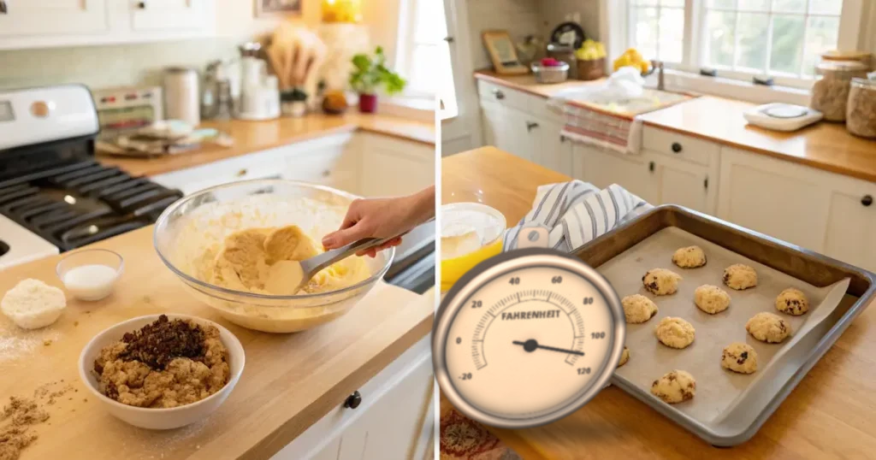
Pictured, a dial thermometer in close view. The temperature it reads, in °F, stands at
110 °F
